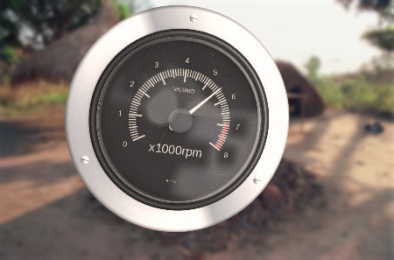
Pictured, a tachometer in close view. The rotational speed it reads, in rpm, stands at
5500 rpm
